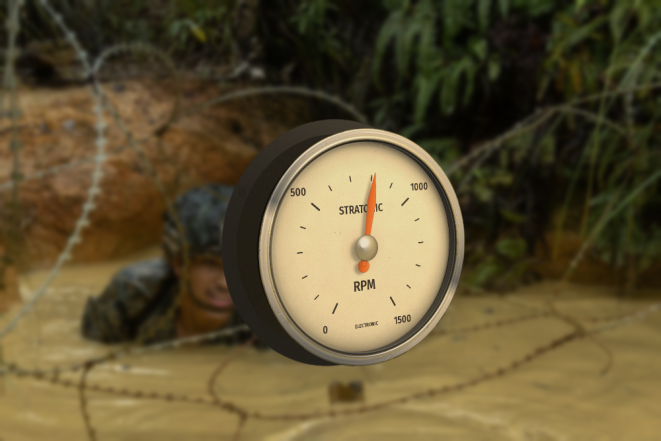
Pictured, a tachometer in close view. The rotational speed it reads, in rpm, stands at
800 rpm
